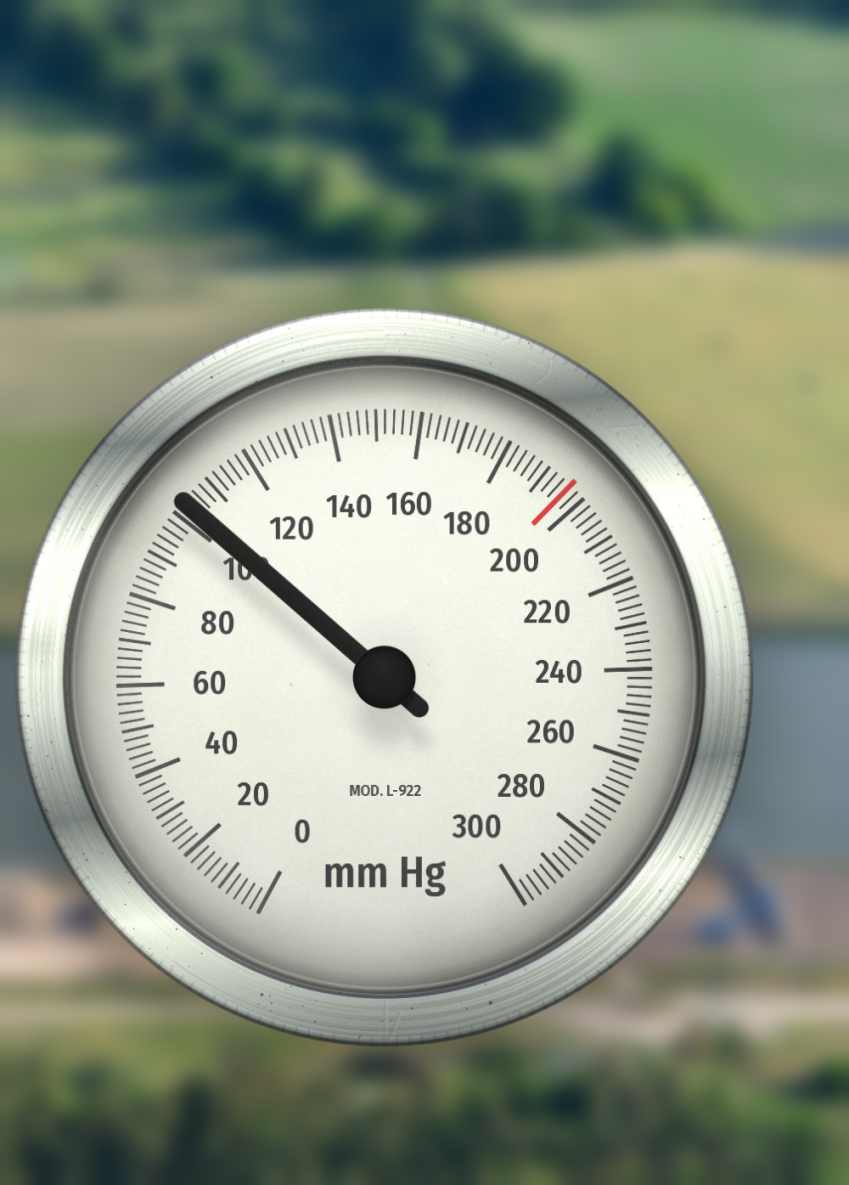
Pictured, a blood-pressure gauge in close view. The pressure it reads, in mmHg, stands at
103 mmHg
